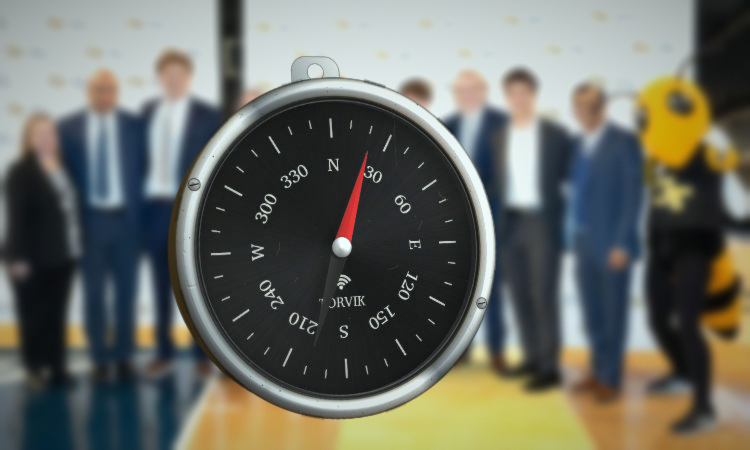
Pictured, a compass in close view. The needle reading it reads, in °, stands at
20 °
